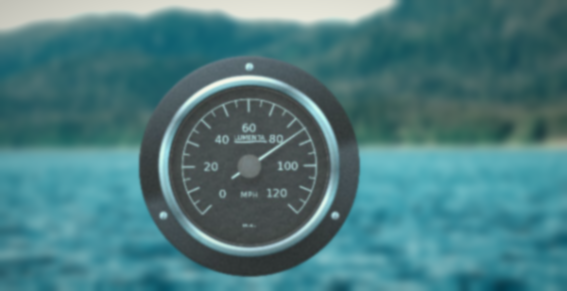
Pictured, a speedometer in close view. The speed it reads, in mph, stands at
85 mph
